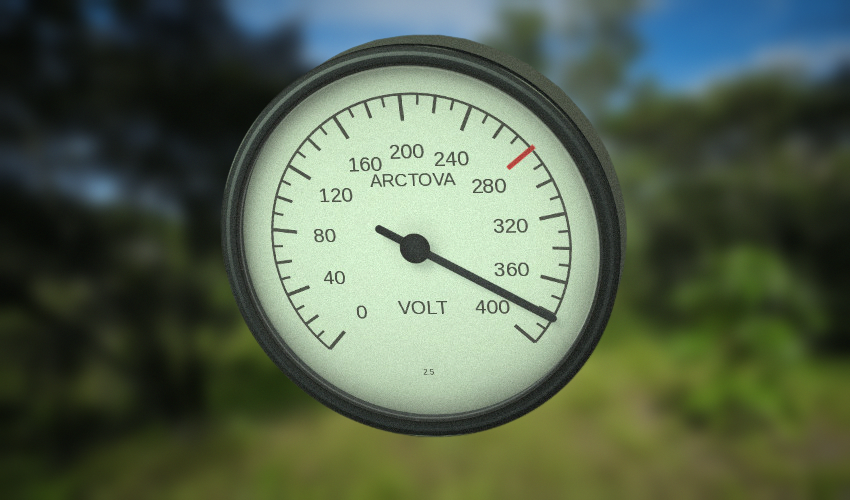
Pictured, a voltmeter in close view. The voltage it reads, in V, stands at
380 V
